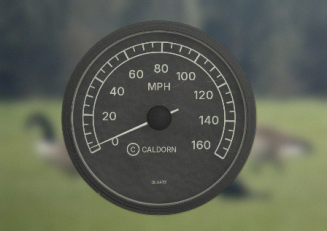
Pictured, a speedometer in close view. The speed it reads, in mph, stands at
2.5 mph
